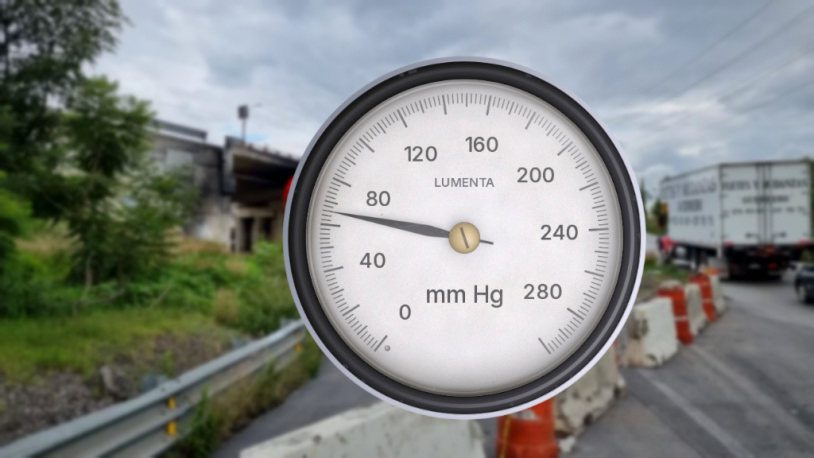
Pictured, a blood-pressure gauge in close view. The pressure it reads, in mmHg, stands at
66 mmHg
